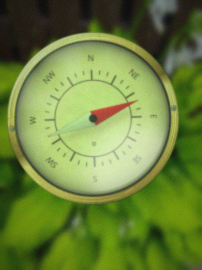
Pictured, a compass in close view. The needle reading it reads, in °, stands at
70 °
